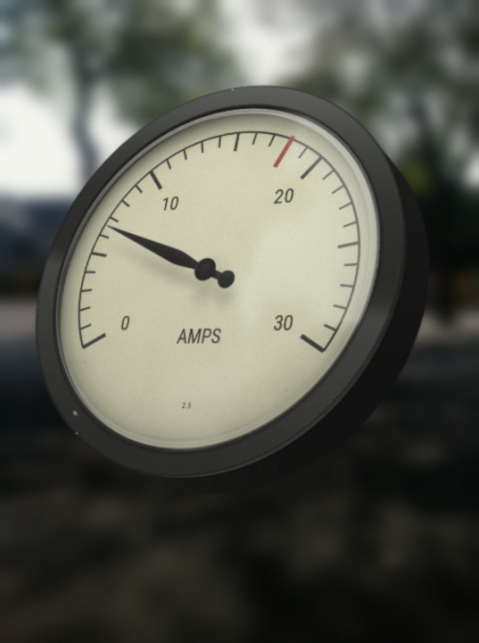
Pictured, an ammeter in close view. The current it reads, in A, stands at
6.5 A
